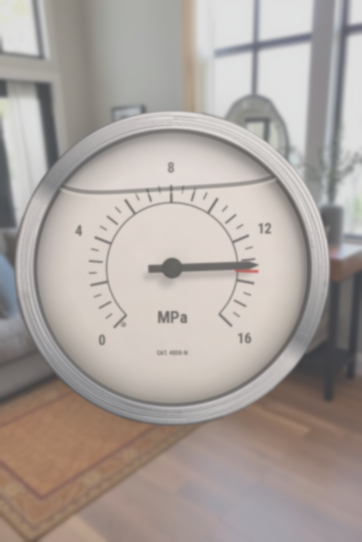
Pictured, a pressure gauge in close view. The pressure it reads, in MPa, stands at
13.25 MPa
